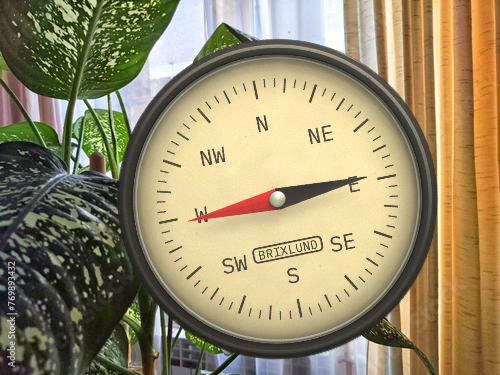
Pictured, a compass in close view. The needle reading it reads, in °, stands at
267.5 °
